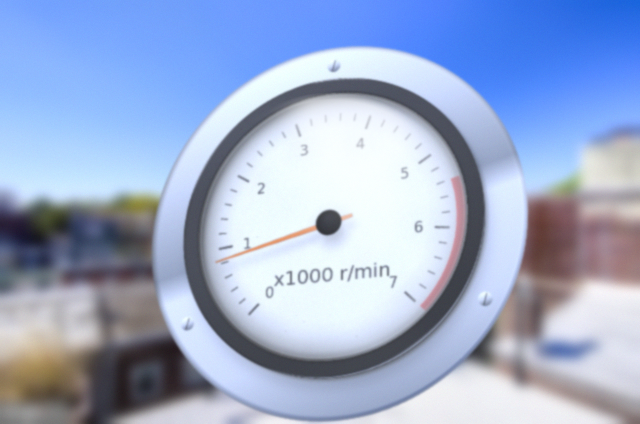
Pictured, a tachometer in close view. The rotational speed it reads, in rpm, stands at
800 rpm
